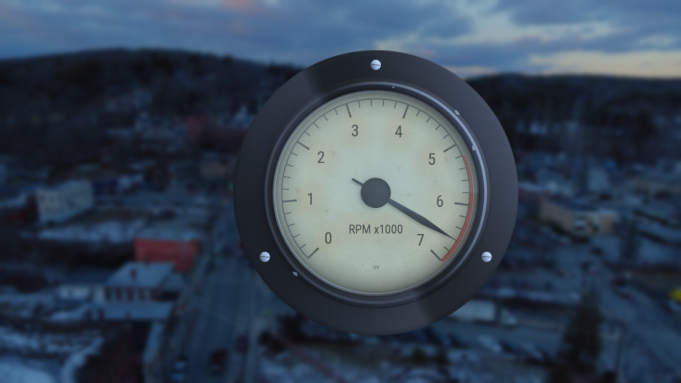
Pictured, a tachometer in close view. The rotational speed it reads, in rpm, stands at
6600 rpm
